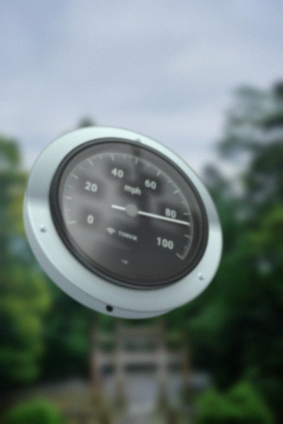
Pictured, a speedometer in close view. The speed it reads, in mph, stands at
85 mph
